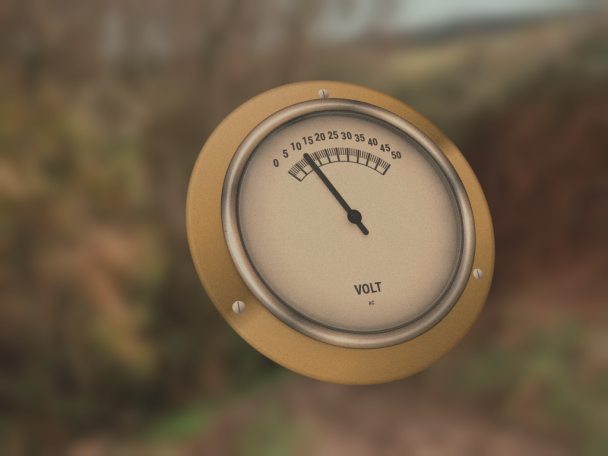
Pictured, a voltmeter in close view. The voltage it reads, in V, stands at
10 V
